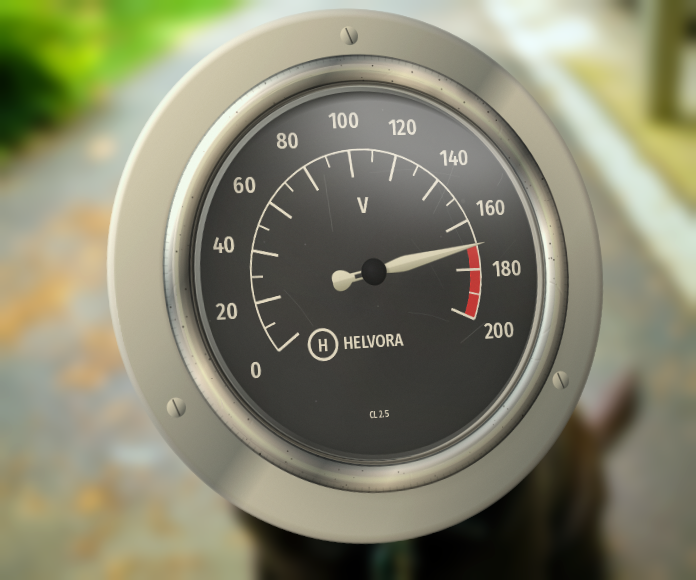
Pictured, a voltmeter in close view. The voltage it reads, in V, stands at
170 V
